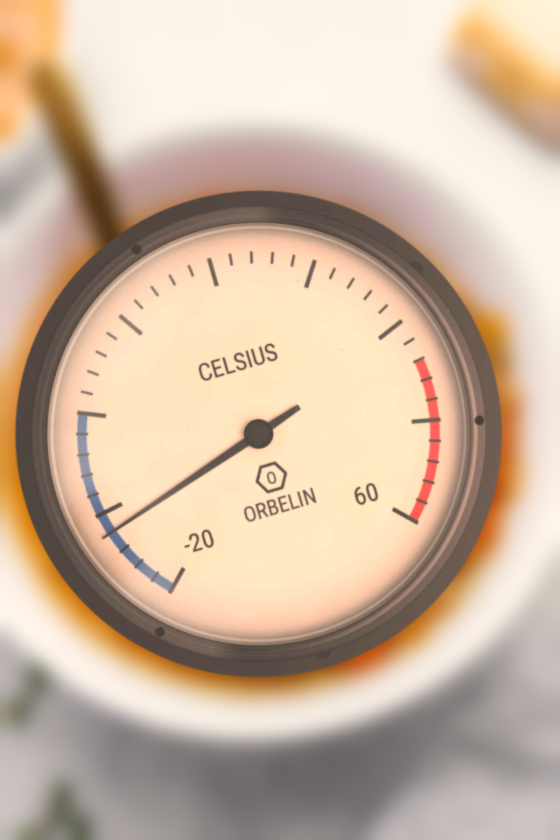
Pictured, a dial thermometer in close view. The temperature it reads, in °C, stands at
-12 °C
